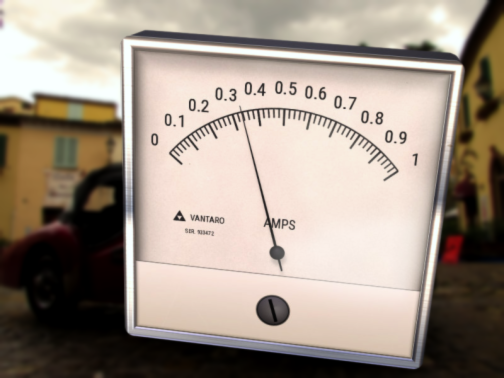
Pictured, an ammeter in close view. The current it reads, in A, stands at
0.34 A
